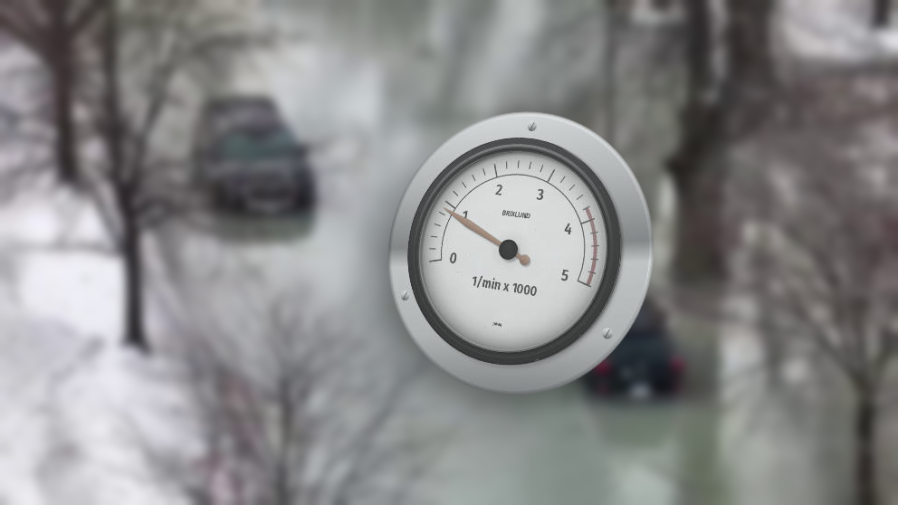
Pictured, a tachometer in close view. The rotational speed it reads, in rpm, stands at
900 rpm
